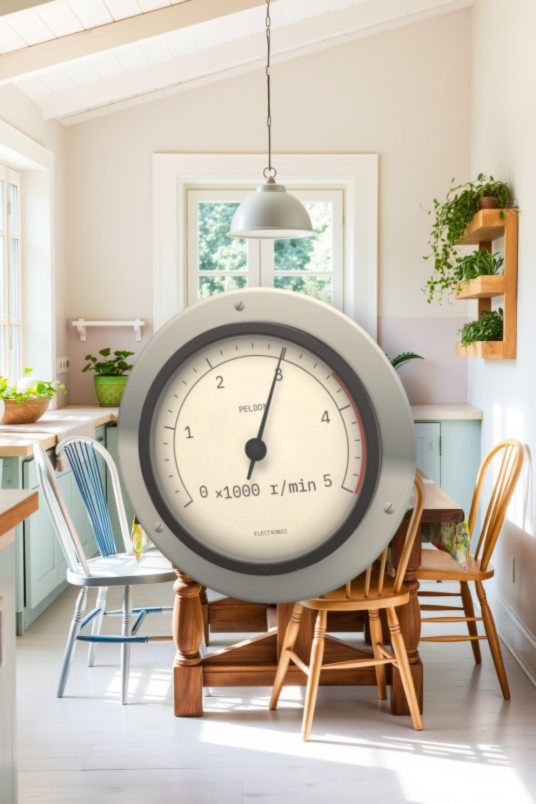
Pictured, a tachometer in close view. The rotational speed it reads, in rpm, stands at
3000 rpm
